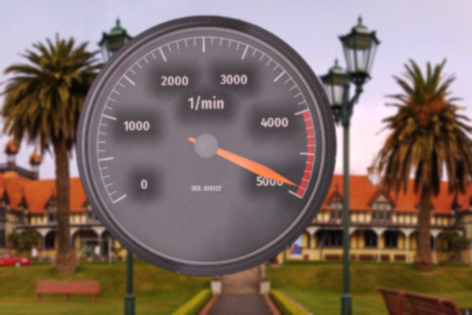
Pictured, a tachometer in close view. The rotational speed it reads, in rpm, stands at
4900 rpm
